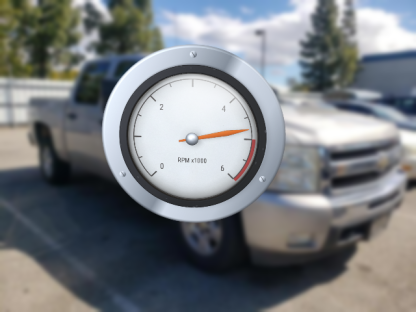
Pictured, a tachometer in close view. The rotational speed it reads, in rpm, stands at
4750 rpm
